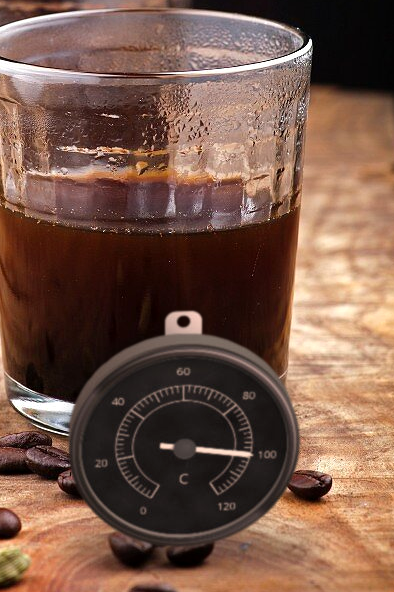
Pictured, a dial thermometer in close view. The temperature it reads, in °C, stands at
100 °C
